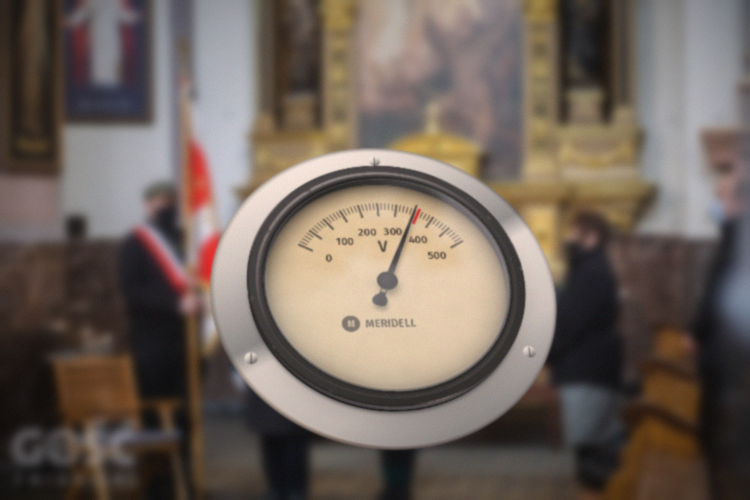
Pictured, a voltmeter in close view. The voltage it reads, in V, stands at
350 V
